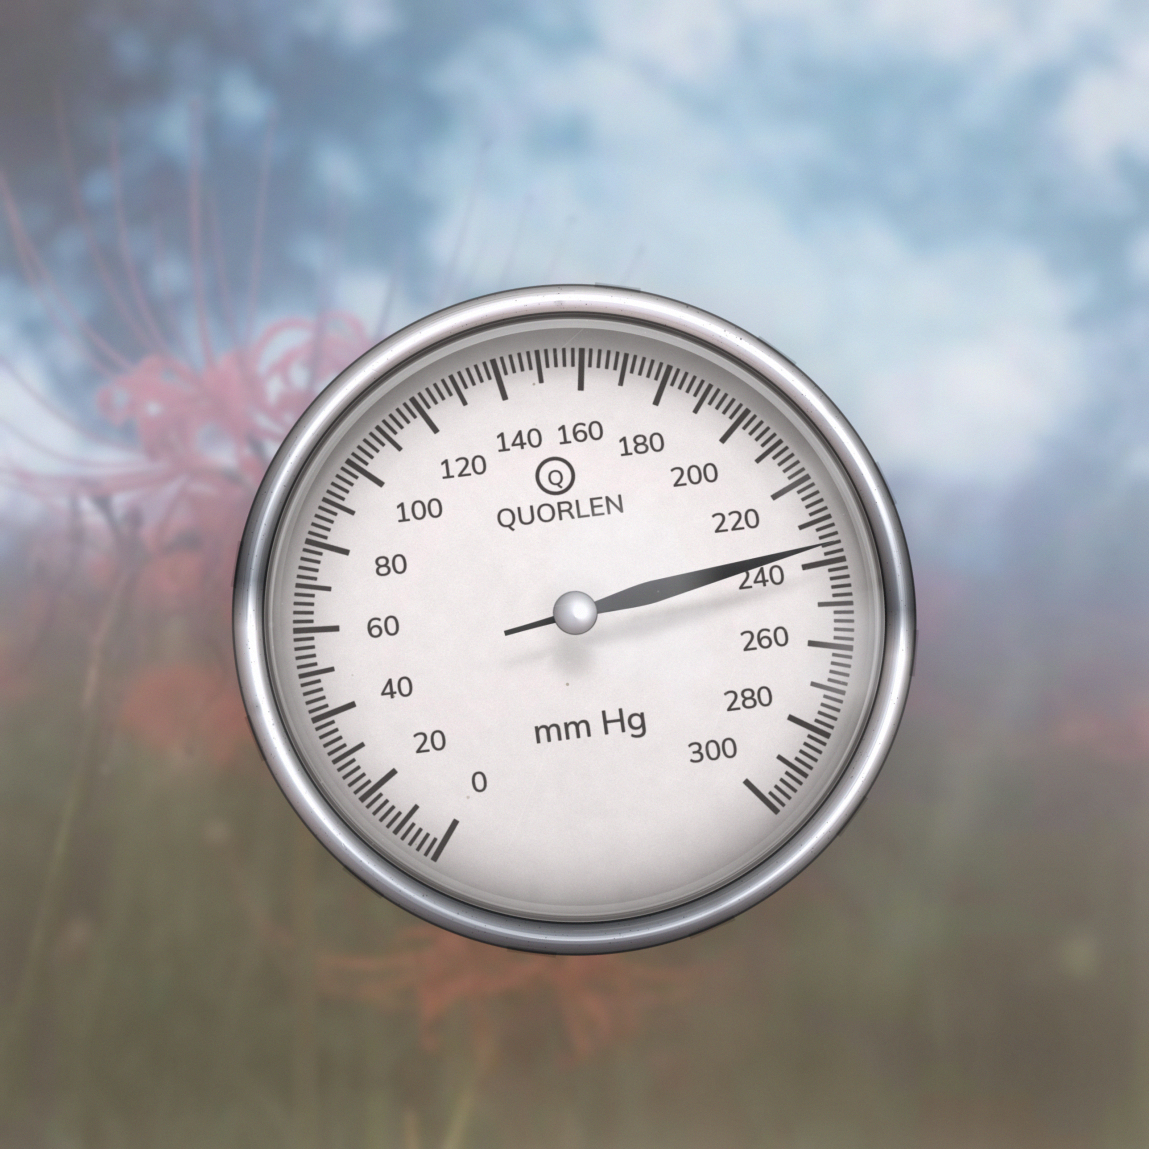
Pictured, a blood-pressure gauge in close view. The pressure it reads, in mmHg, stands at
236 mmHg
